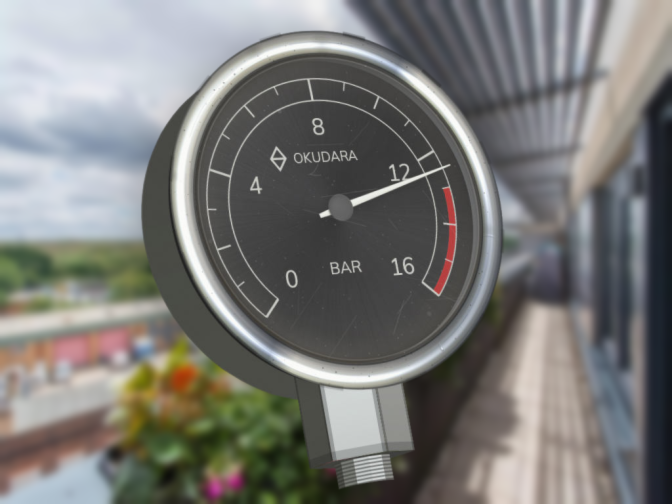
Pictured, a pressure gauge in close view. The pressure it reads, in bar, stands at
12.5 bar
